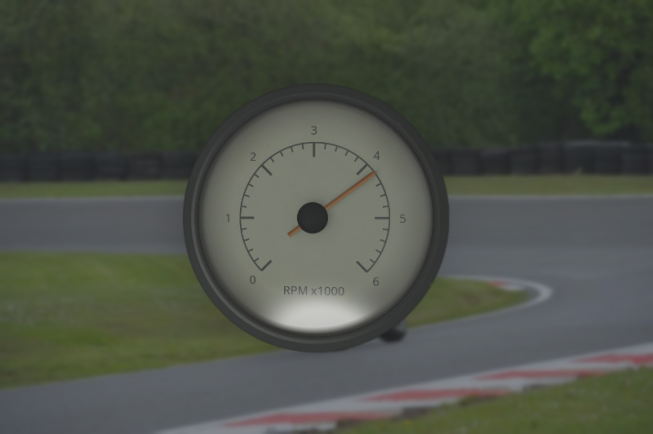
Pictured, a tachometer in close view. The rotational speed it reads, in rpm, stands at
4200 rpm
